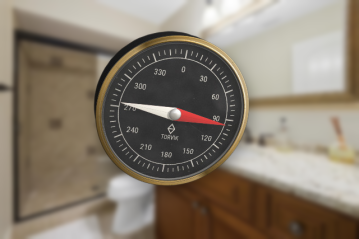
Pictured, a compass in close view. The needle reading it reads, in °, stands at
95 °
